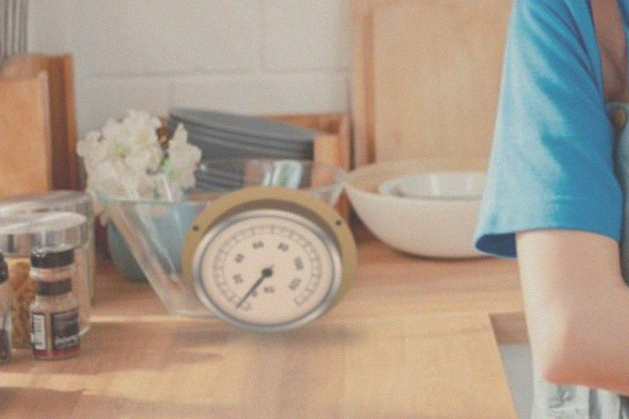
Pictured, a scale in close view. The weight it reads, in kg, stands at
5 kg
